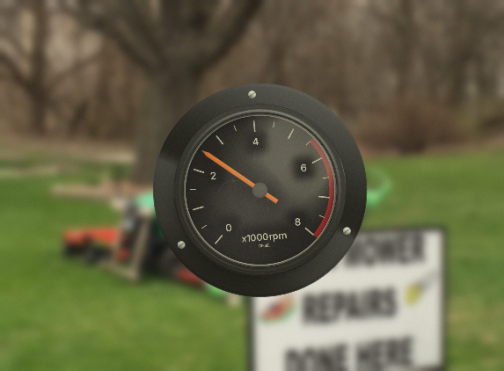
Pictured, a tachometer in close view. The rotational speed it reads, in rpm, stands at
2500 rpm
